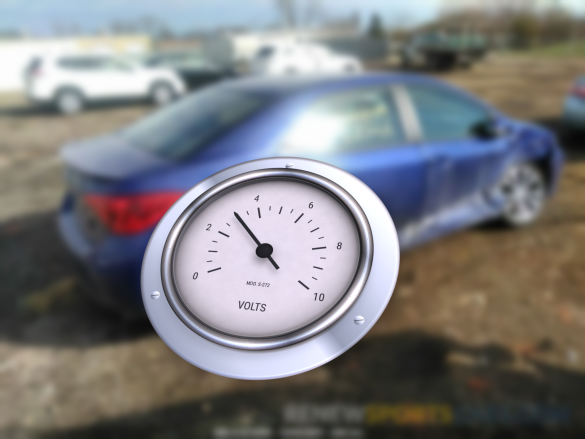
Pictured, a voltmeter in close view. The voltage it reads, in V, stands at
3 V
